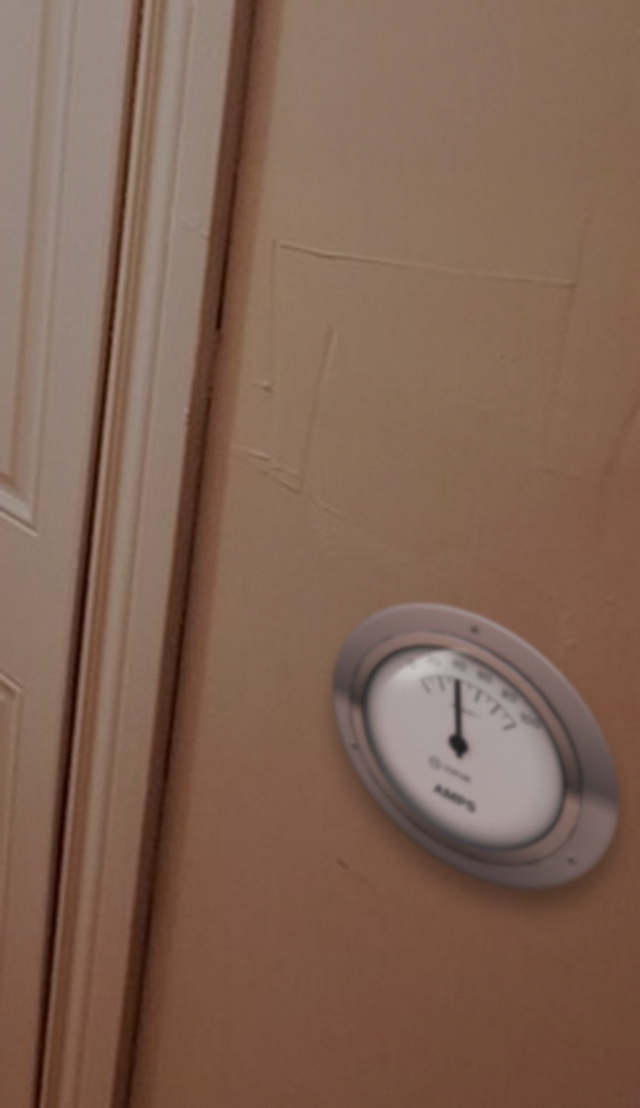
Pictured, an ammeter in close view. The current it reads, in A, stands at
40 A
